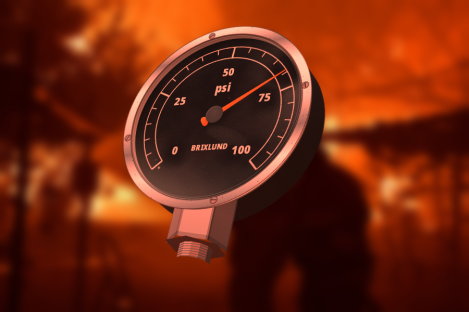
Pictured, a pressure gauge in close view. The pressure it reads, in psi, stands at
70 psi
